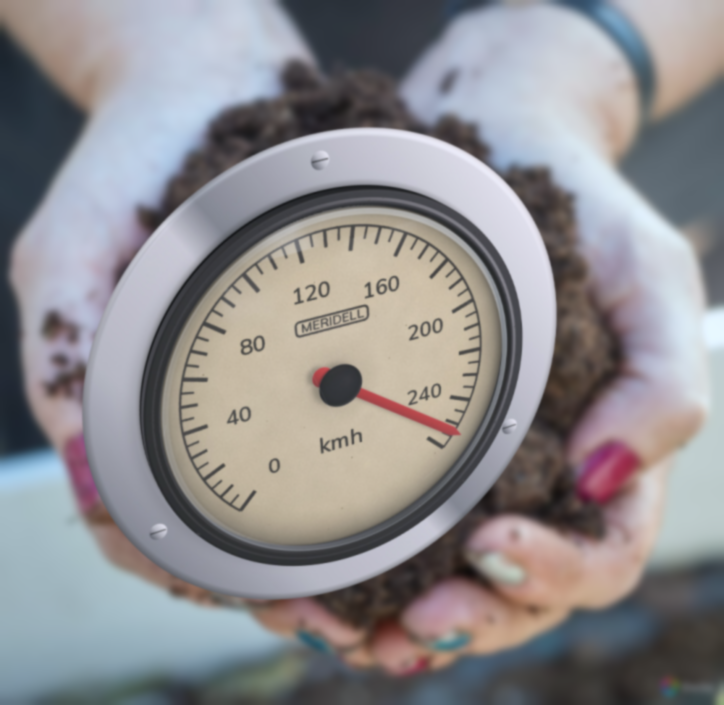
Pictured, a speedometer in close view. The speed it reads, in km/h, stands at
252.5 km/h
